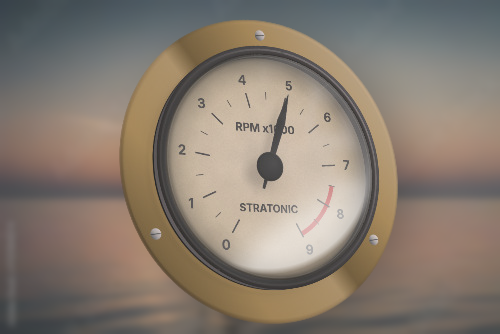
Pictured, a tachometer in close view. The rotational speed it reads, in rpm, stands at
5000 rpm
